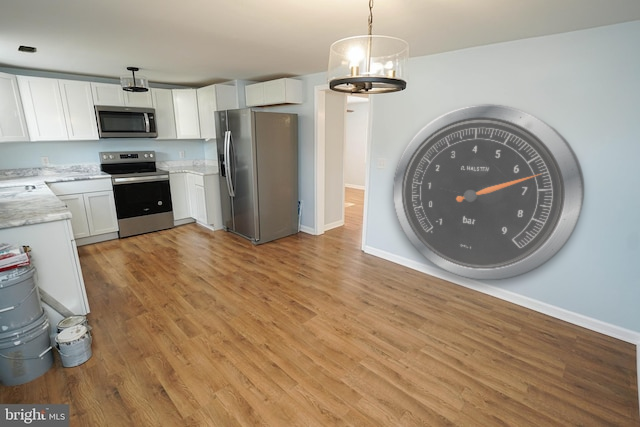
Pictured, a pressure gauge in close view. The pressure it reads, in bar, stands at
6.5 bar
